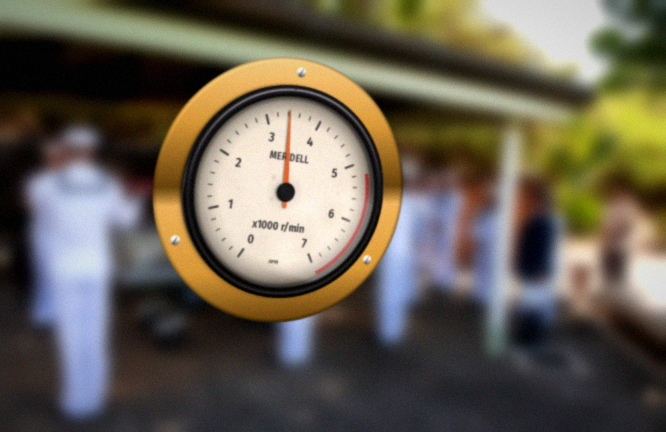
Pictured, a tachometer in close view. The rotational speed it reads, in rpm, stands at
3400 rpm
